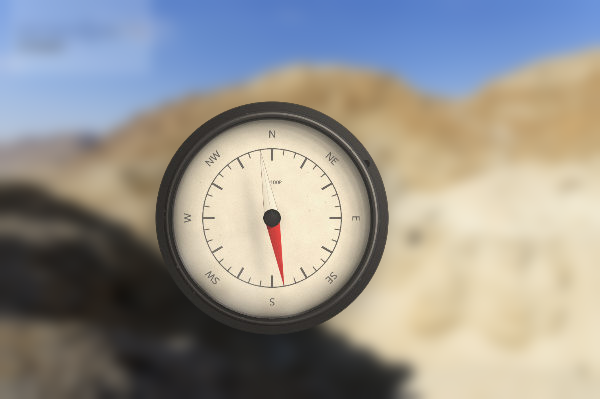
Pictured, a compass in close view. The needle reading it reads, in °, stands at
170 °
